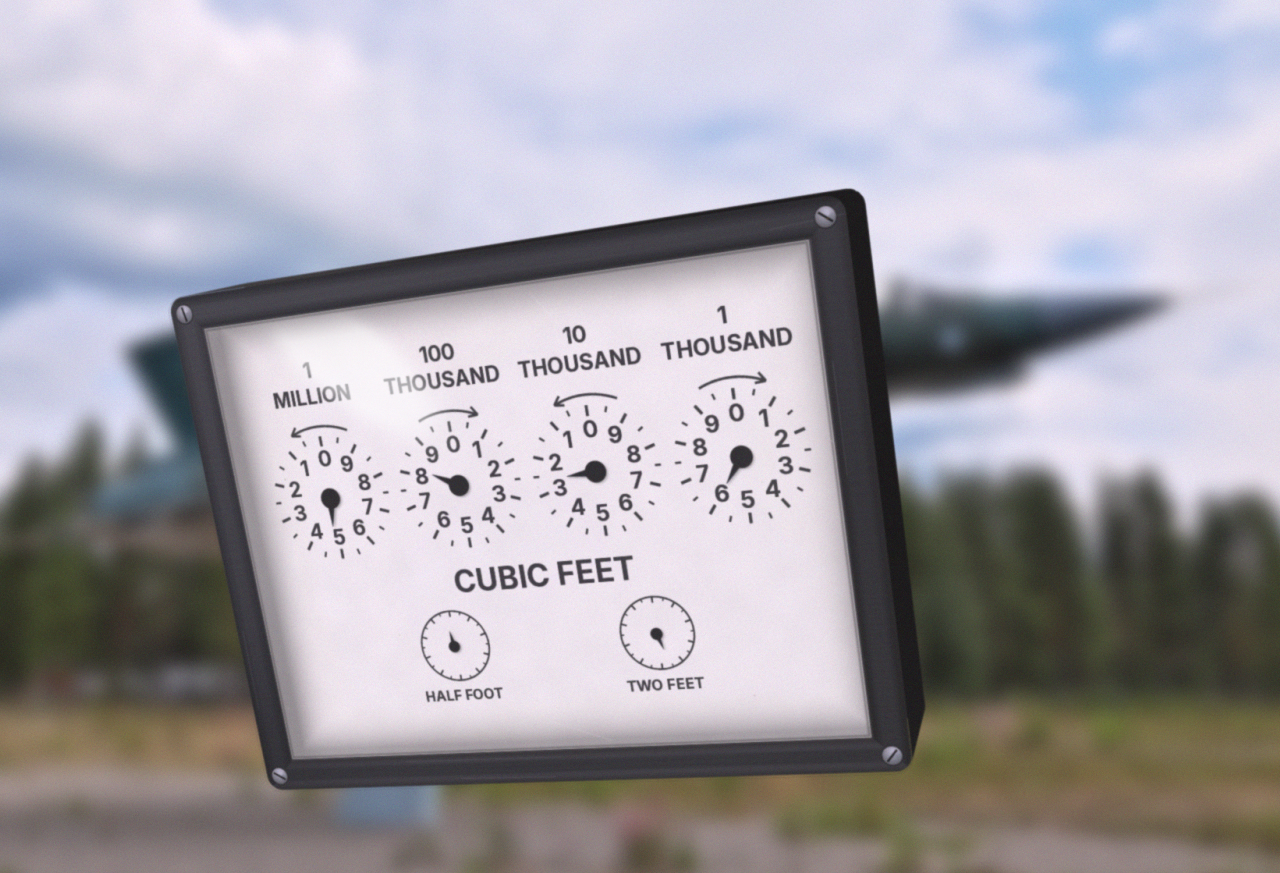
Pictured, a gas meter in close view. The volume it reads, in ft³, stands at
482600 ft³
